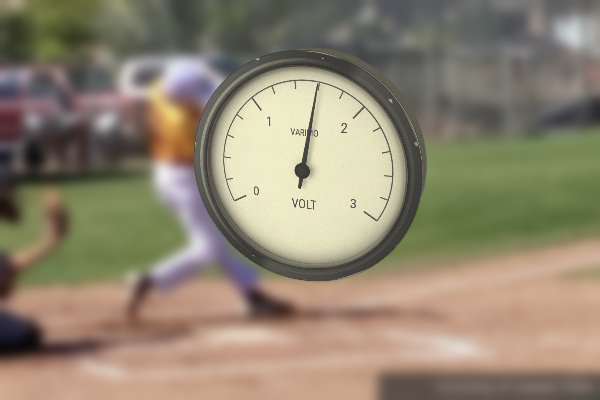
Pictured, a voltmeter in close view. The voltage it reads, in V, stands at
1.6 V
